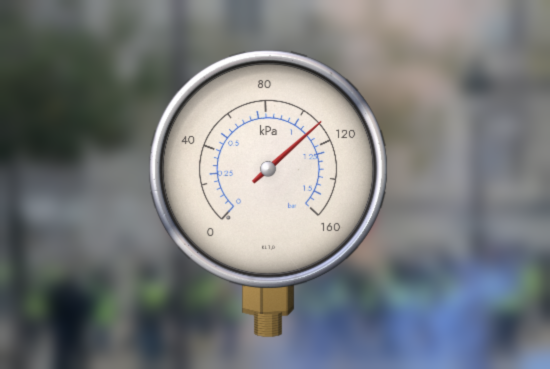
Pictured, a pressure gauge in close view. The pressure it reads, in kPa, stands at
110 kPa
